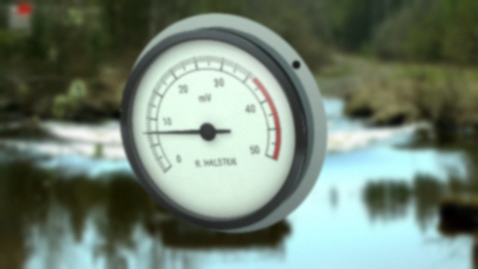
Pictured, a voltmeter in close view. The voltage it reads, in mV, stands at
7.5 mV
